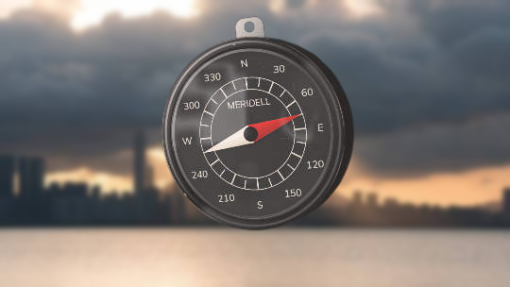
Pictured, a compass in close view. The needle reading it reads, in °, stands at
75 °
